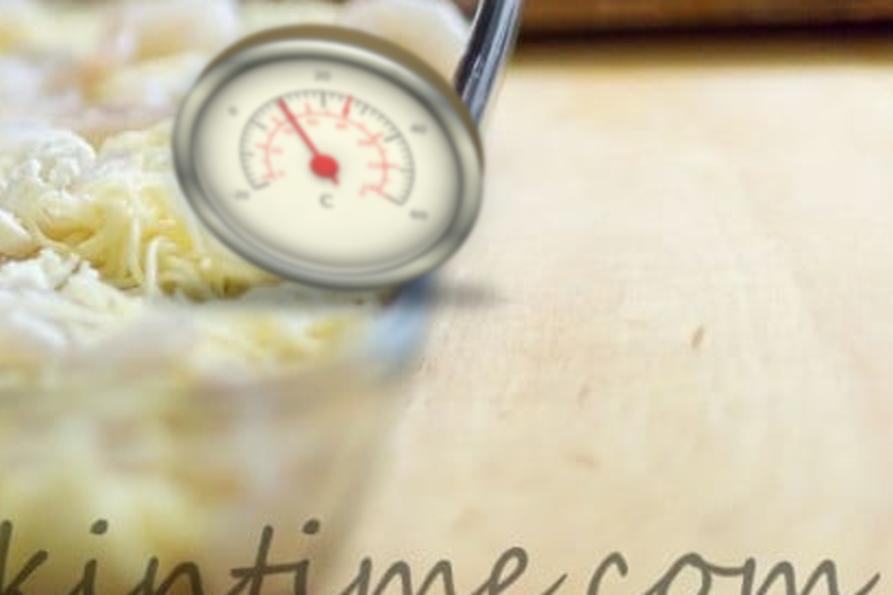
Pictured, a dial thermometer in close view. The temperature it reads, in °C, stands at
10 °C
